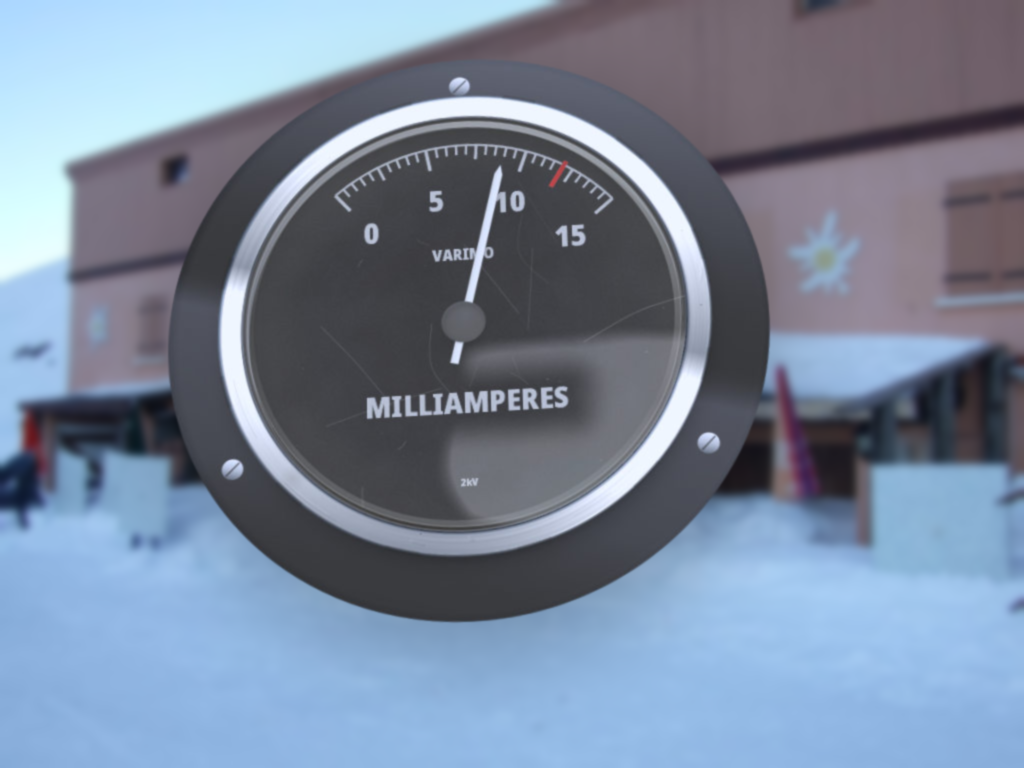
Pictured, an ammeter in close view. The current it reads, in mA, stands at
9 mA
